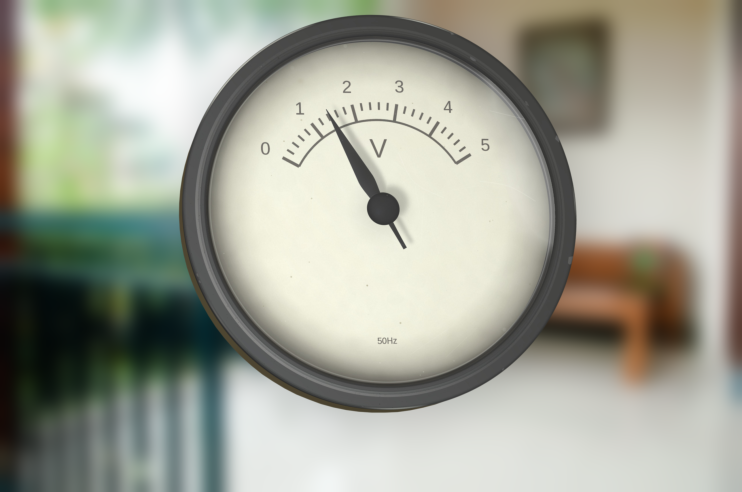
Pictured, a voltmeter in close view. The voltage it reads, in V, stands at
1.4 V
